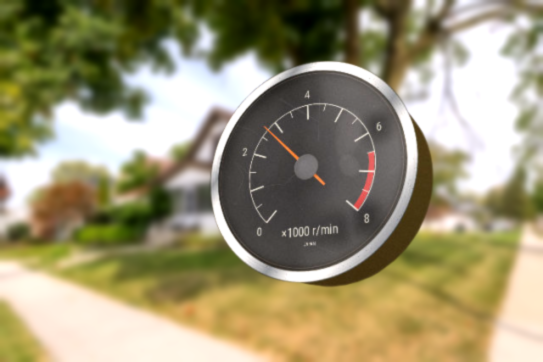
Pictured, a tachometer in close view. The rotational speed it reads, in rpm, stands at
2750 rpm
